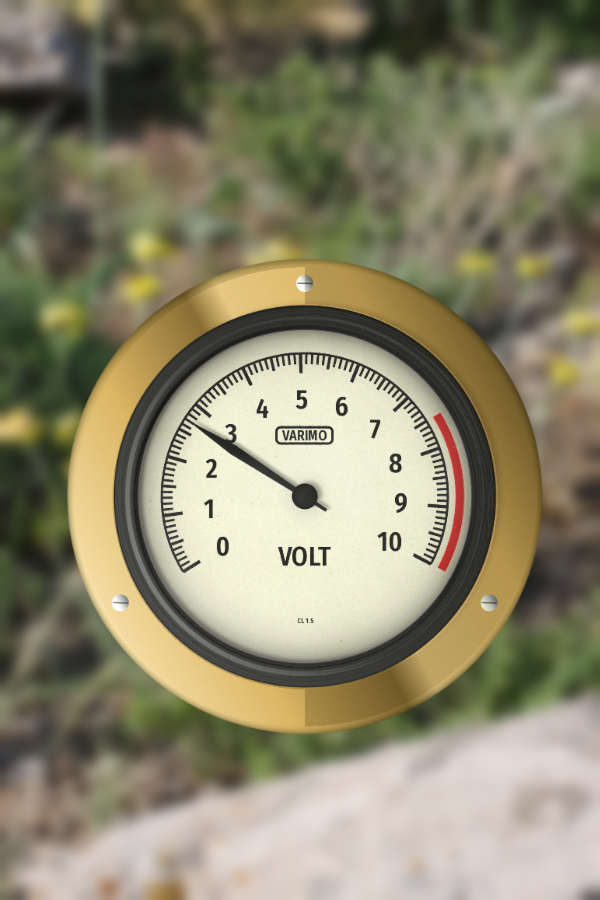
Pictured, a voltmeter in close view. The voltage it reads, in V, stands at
2.7 V
